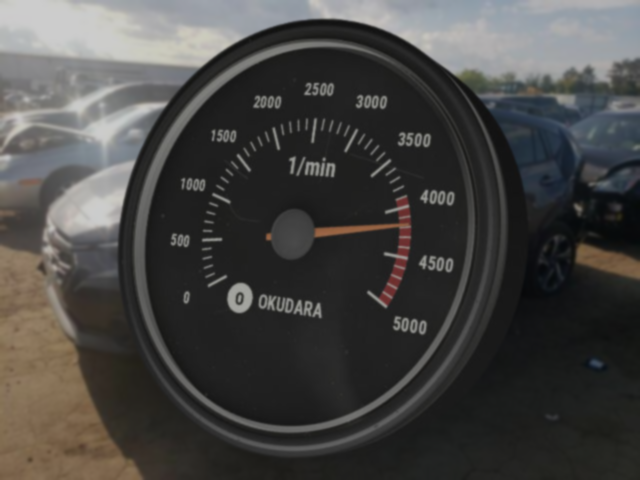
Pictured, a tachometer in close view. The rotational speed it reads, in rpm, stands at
4200 rpm
